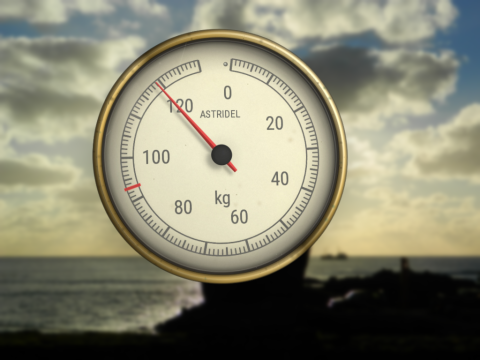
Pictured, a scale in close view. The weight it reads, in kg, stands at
119 kg
